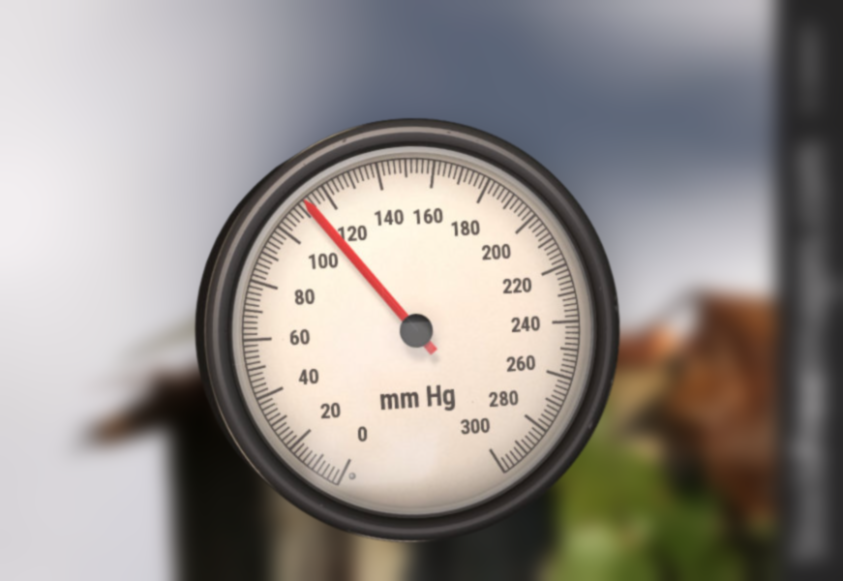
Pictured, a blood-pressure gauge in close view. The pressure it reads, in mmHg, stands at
112 mmHg
